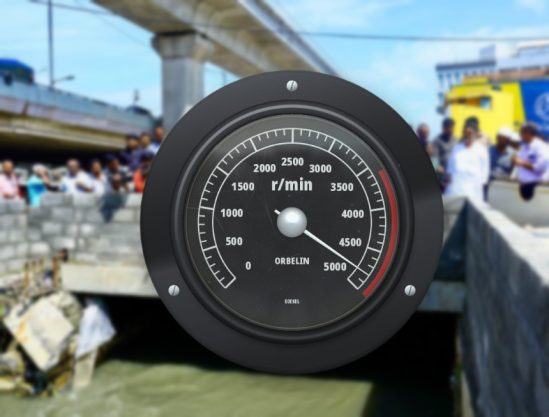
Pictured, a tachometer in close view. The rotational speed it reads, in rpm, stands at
4800 rpm
